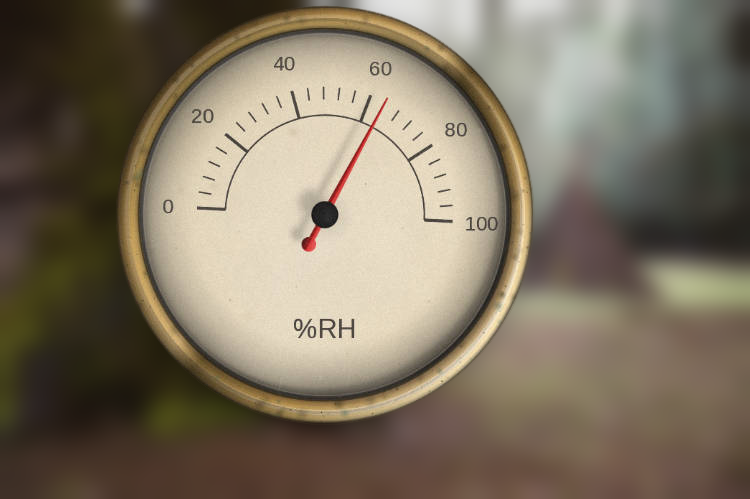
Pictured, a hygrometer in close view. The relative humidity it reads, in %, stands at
64 %
